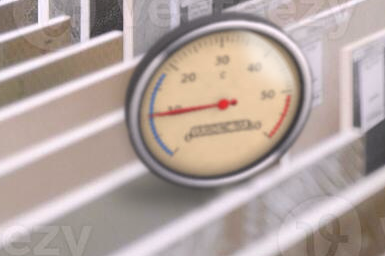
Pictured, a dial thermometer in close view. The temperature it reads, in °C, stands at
10 °C
